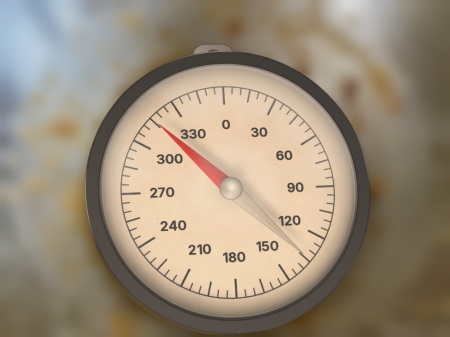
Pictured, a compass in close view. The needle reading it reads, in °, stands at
315 °
